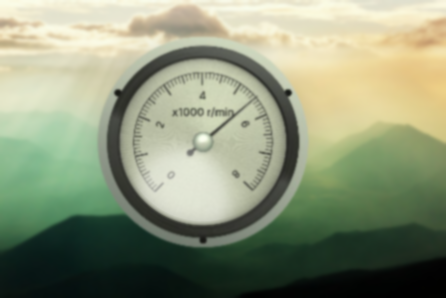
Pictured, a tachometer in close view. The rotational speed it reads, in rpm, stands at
5500 rpm
